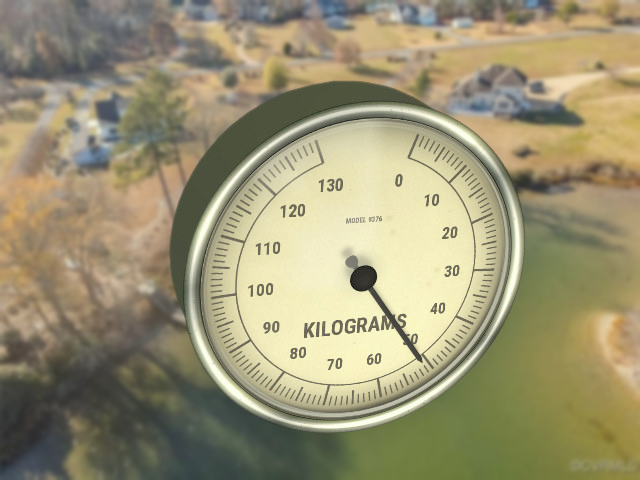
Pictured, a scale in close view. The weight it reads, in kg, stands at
51 kg
